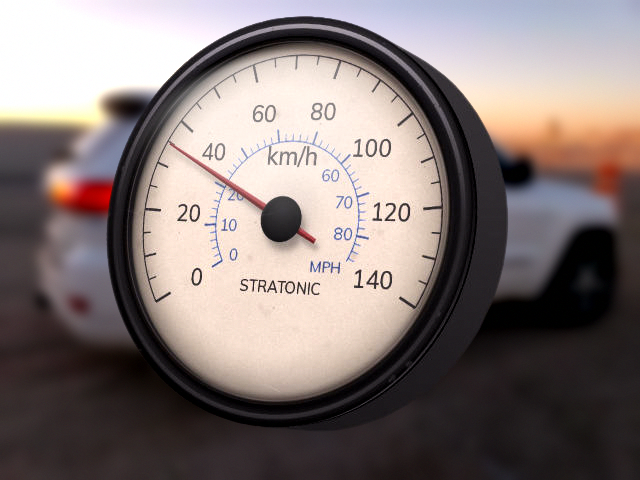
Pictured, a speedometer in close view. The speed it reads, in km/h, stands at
35 km/h
